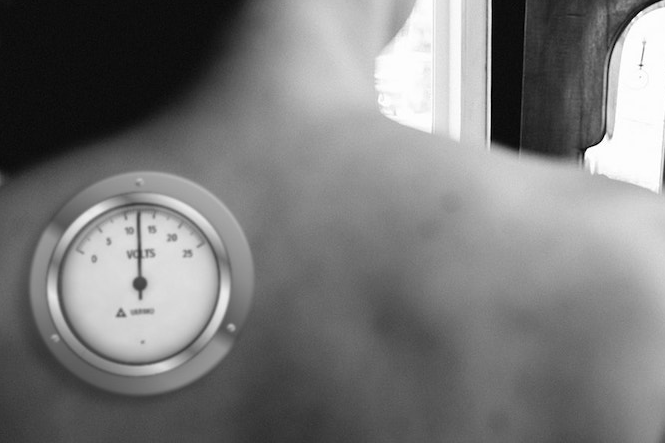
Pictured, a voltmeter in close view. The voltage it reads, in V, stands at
12.5 V
